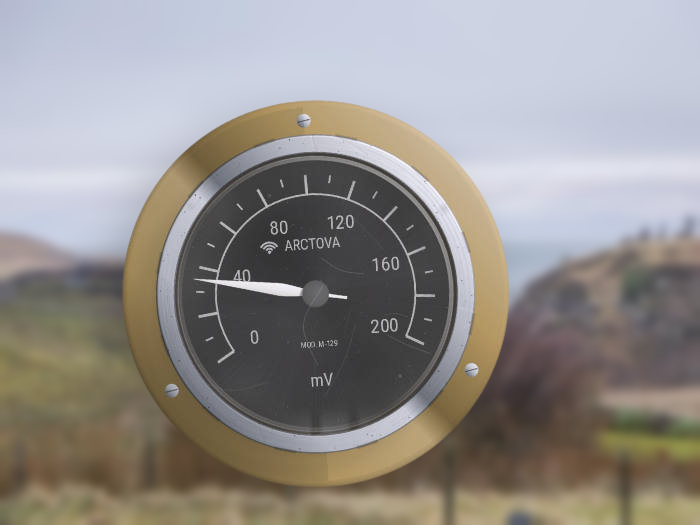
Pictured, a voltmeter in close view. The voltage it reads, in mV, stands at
35 mV
